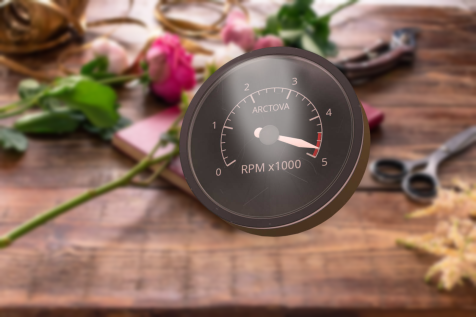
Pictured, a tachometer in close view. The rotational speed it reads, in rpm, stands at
4800 rpm
